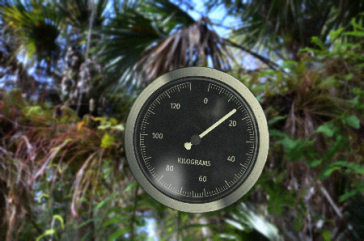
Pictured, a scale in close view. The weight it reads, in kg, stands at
15 kg
